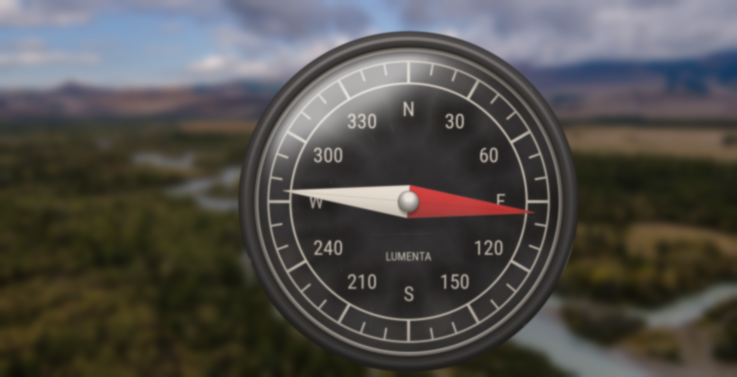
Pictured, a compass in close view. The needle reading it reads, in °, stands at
95 °
